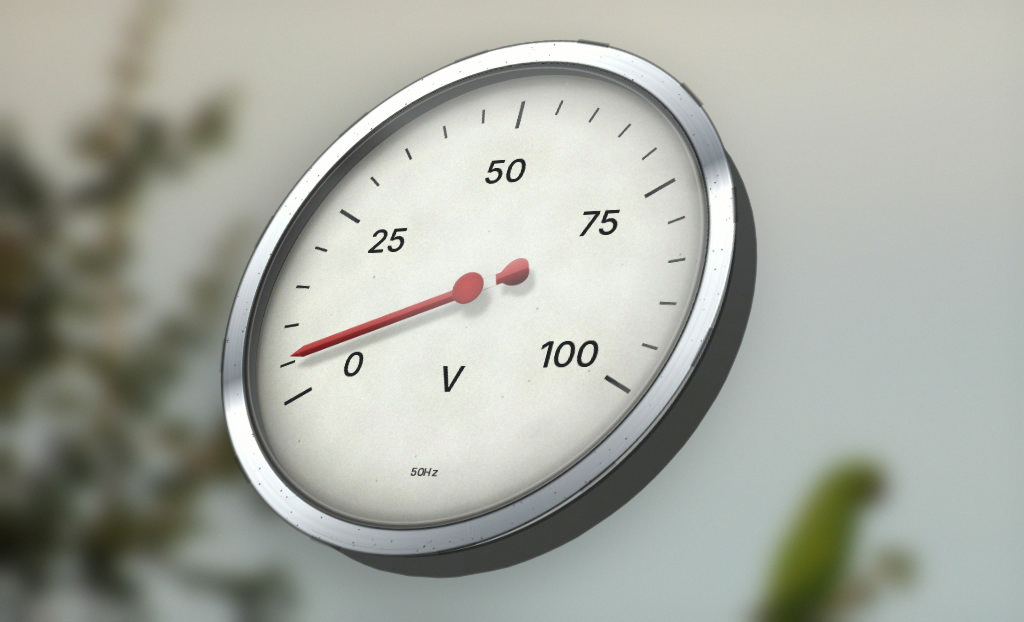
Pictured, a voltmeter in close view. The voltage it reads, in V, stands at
5 V
